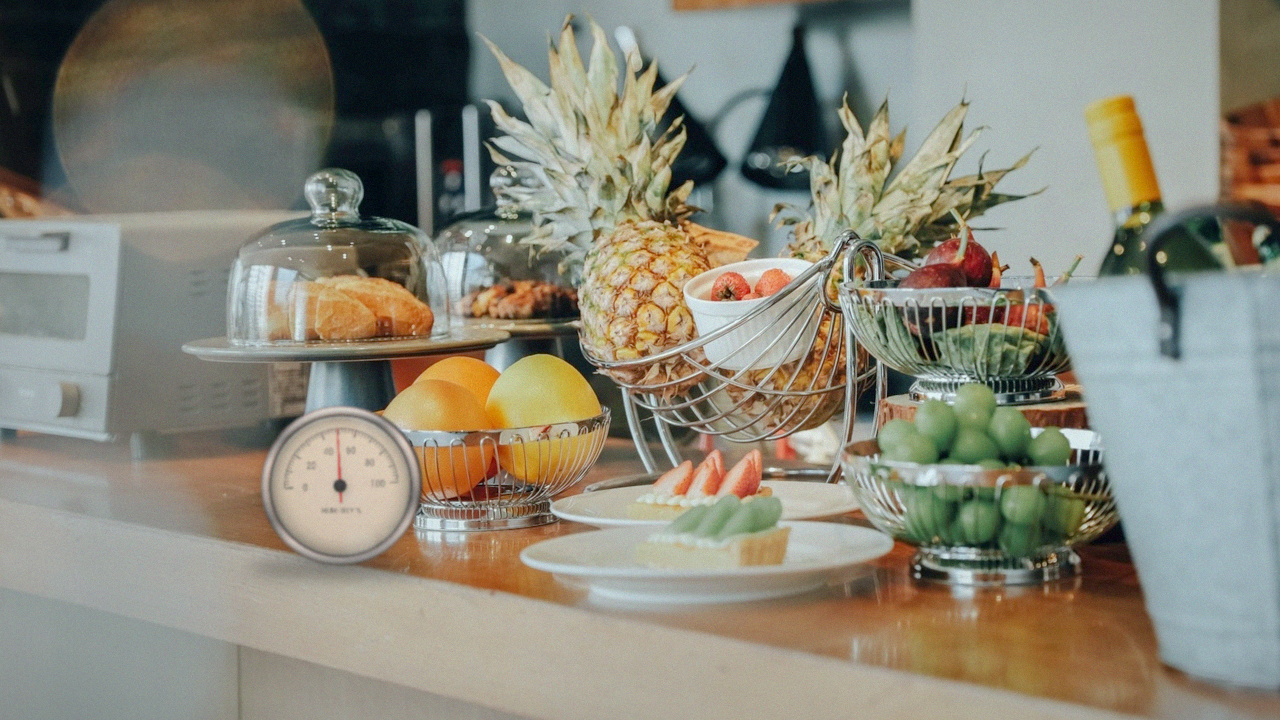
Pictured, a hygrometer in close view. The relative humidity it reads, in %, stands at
50 %
